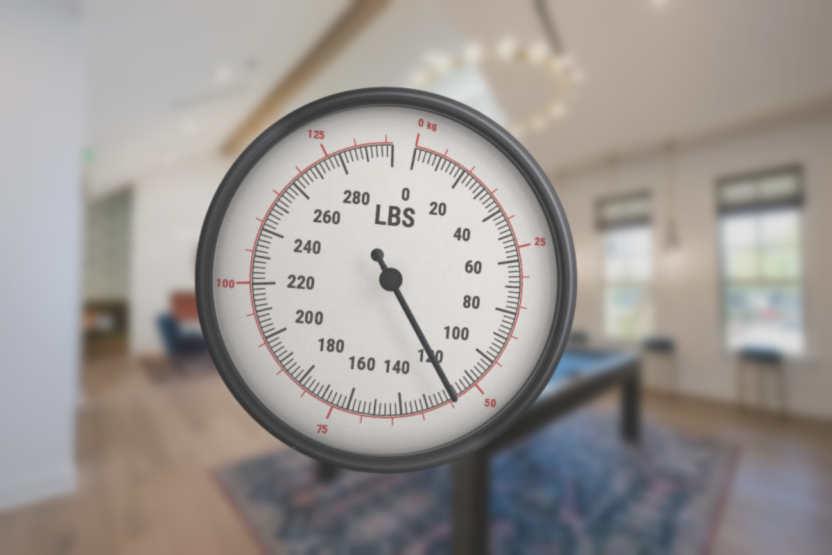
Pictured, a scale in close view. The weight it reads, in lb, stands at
120 lb
